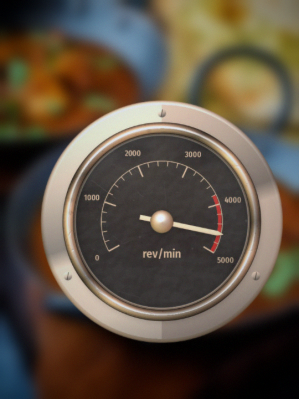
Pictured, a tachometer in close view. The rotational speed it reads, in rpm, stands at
4600 rpm
